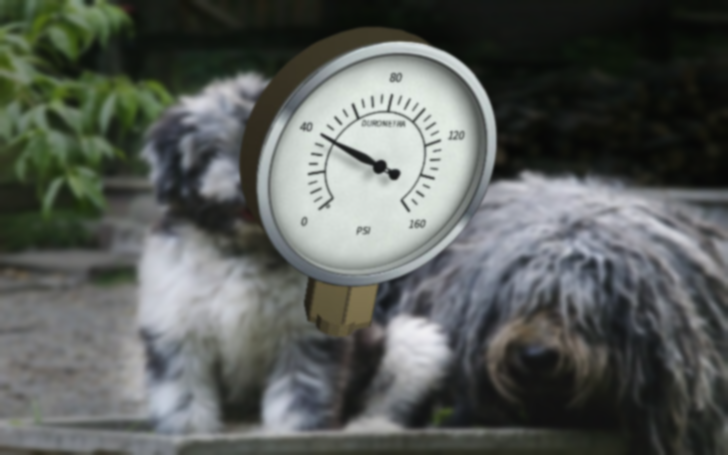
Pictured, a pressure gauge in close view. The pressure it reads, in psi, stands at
40 psi
